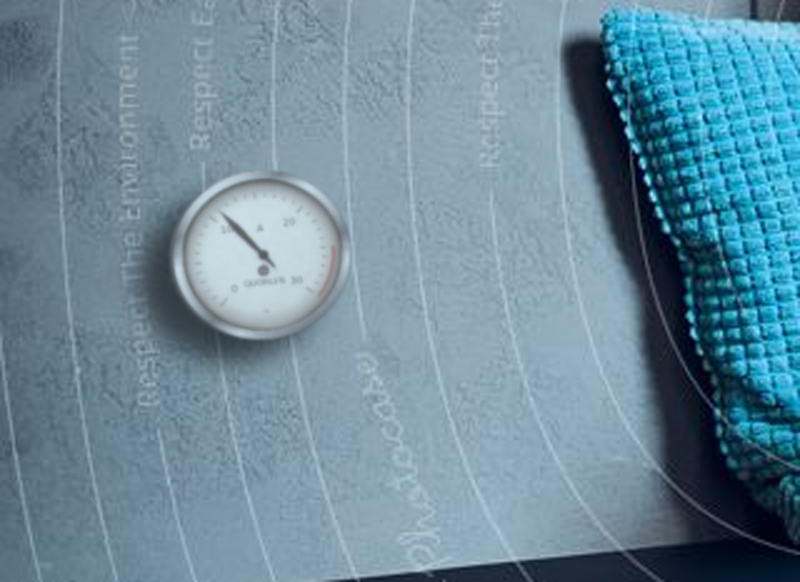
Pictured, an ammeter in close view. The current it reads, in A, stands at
11 A
